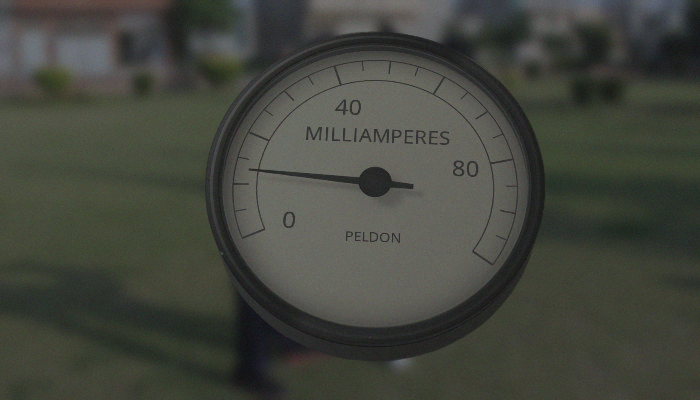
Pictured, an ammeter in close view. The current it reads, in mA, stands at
12.5 mA
